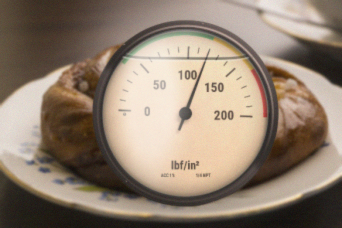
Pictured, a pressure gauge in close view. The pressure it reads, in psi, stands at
120 psi
